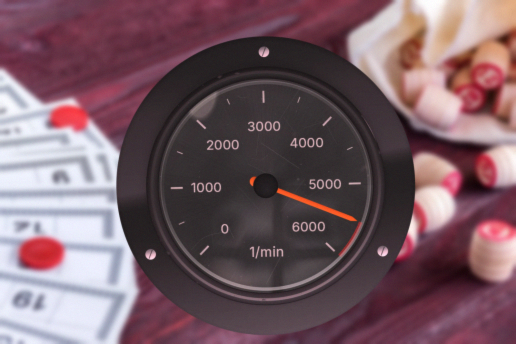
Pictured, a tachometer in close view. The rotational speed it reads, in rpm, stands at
5500 rpm
